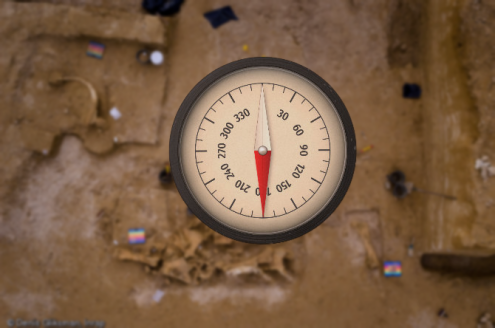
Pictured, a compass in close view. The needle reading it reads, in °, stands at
180 °
